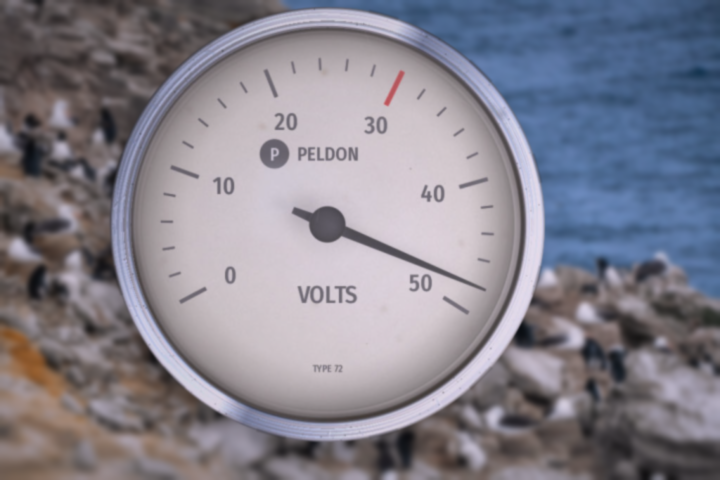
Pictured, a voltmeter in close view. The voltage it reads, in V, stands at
48 V
